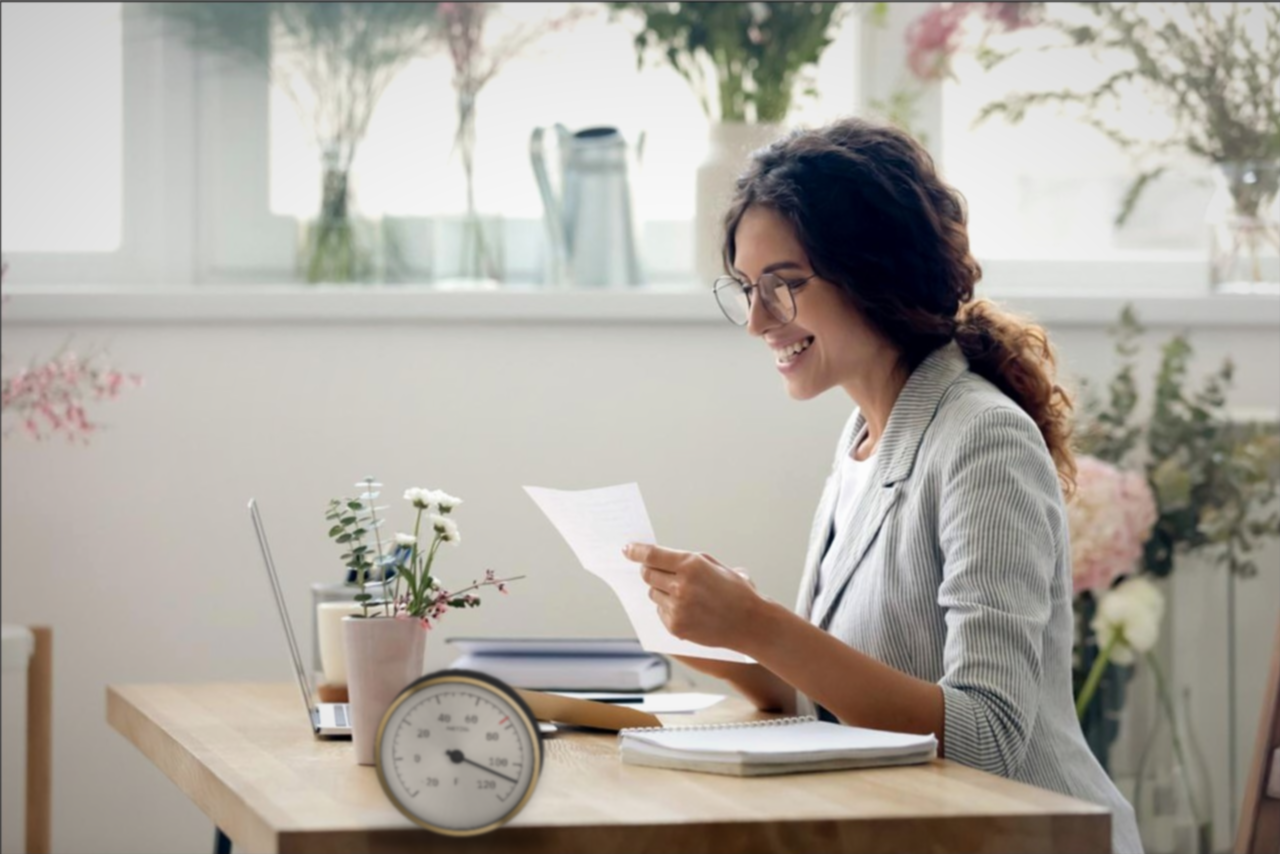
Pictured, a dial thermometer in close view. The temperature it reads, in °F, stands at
108 °F
